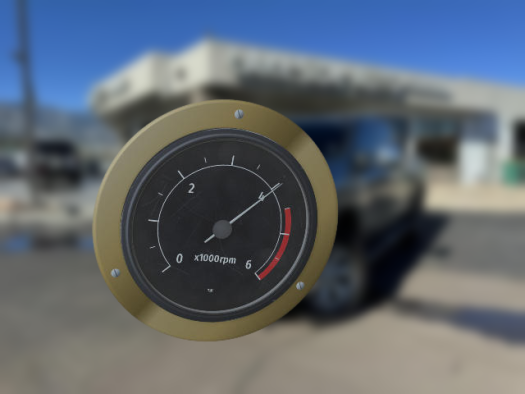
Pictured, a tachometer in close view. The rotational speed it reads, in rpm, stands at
4000 rpm
